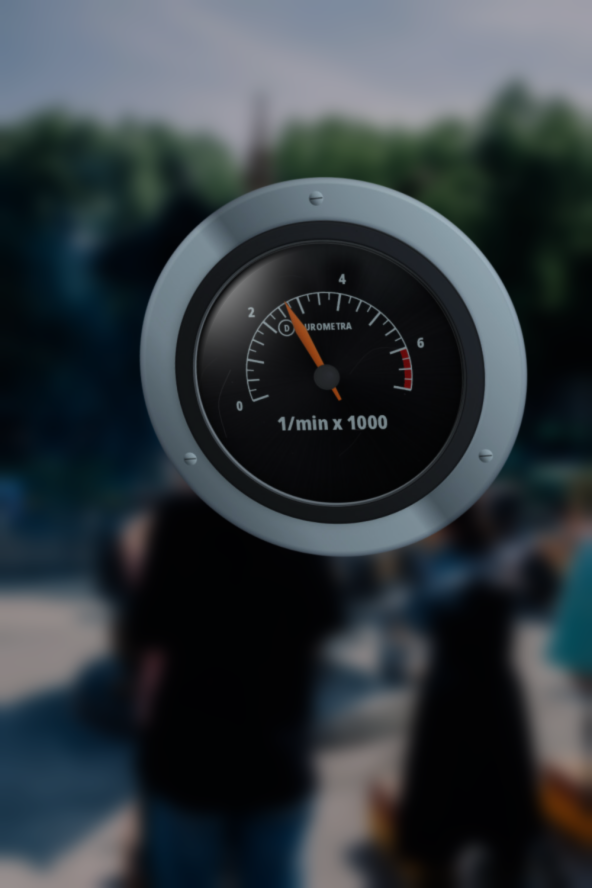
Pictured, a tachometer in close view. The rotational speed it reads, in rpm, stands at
2750 rpm
